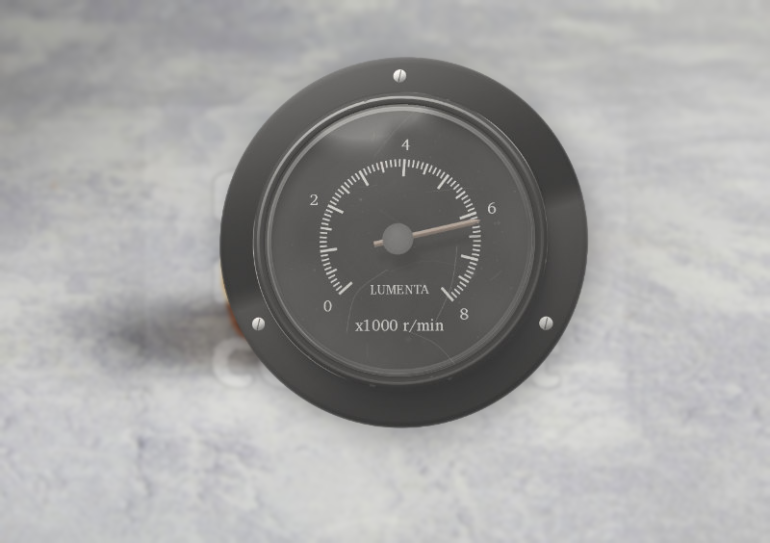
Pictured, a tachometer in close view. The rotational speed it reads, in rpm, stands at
6200 rpm
